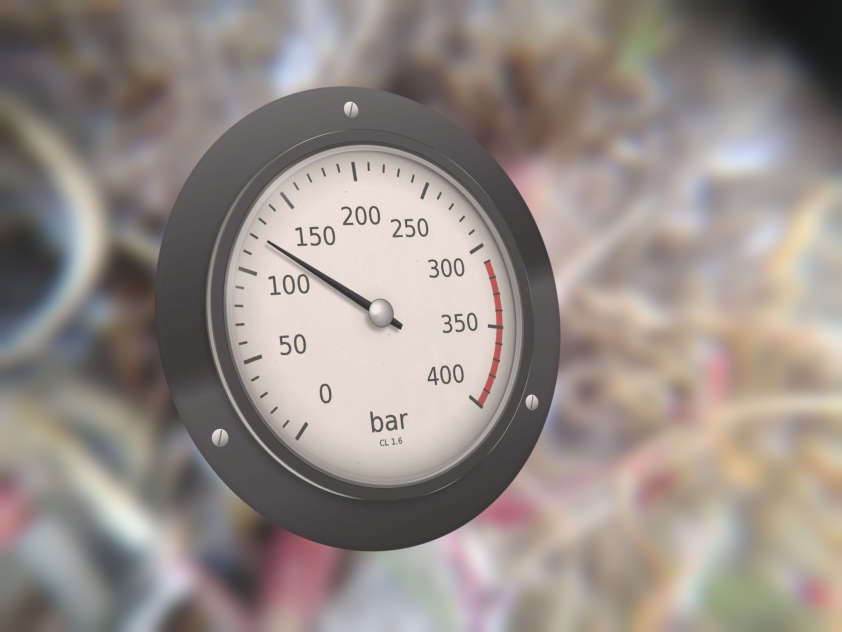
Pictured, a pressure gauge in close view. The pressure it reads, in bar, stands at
120 bar
